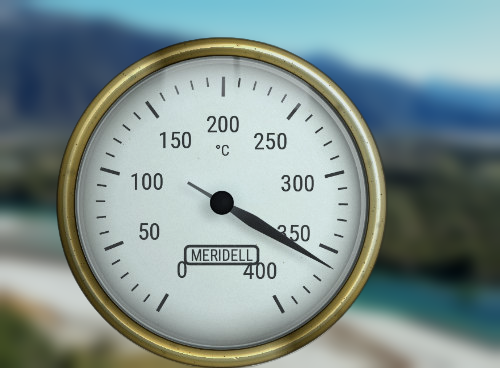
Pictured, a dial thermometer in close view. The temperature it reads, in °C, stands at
360 °C
